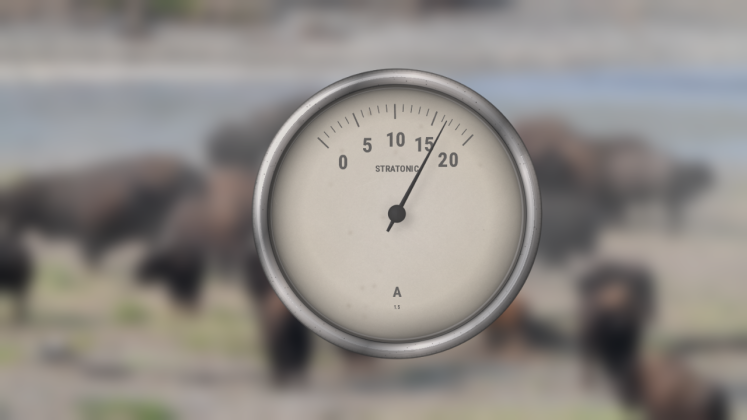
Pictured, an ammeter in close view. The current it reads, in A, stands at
16.5 A
